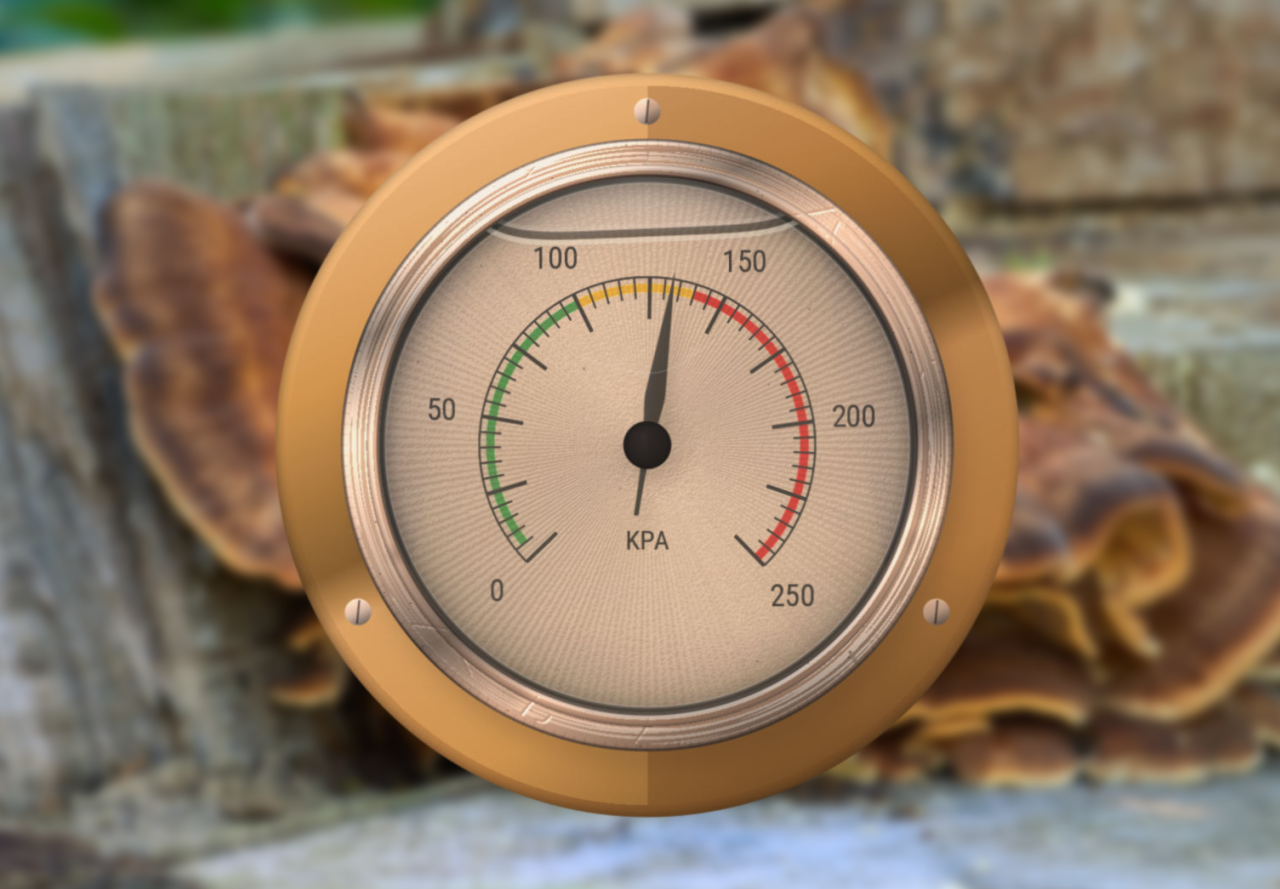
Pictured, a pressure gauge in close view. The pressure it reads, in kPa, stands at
132.5 kPa
